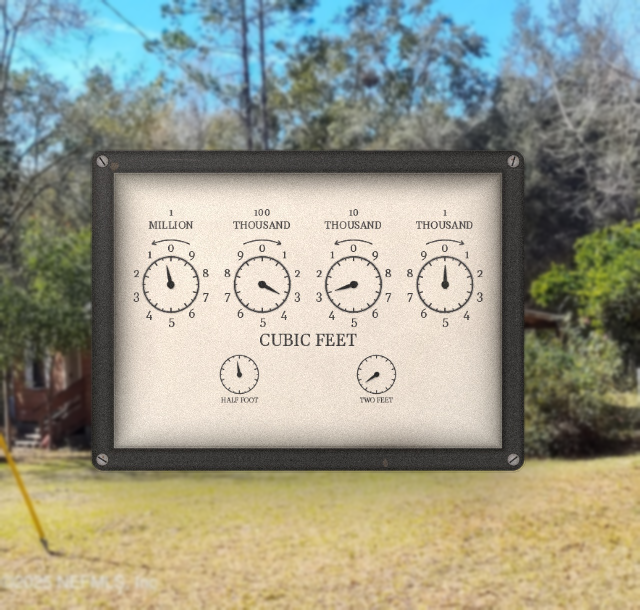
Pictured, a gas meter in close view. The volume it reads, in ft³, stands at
33000 ft³
